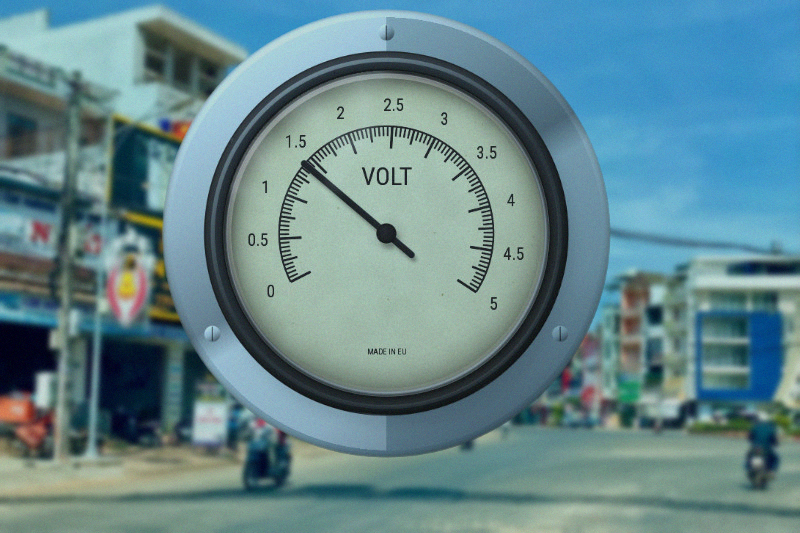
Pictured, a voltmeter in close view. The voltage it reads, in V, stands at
1.4 V
